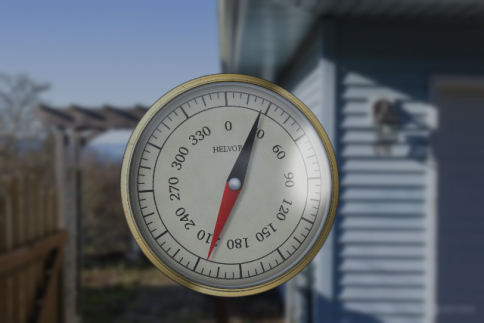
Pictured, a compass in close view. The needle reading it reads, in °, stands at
205 °
